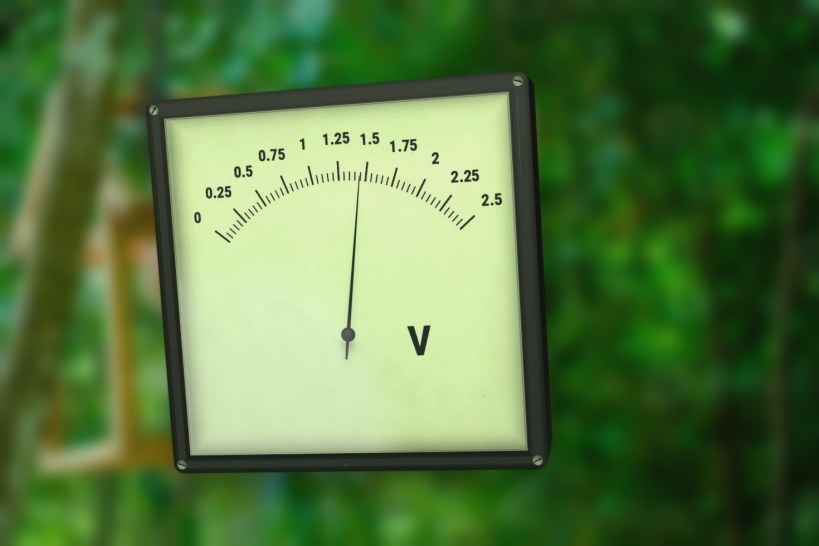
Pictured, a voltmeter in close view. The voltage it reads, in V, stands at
1.45 V
